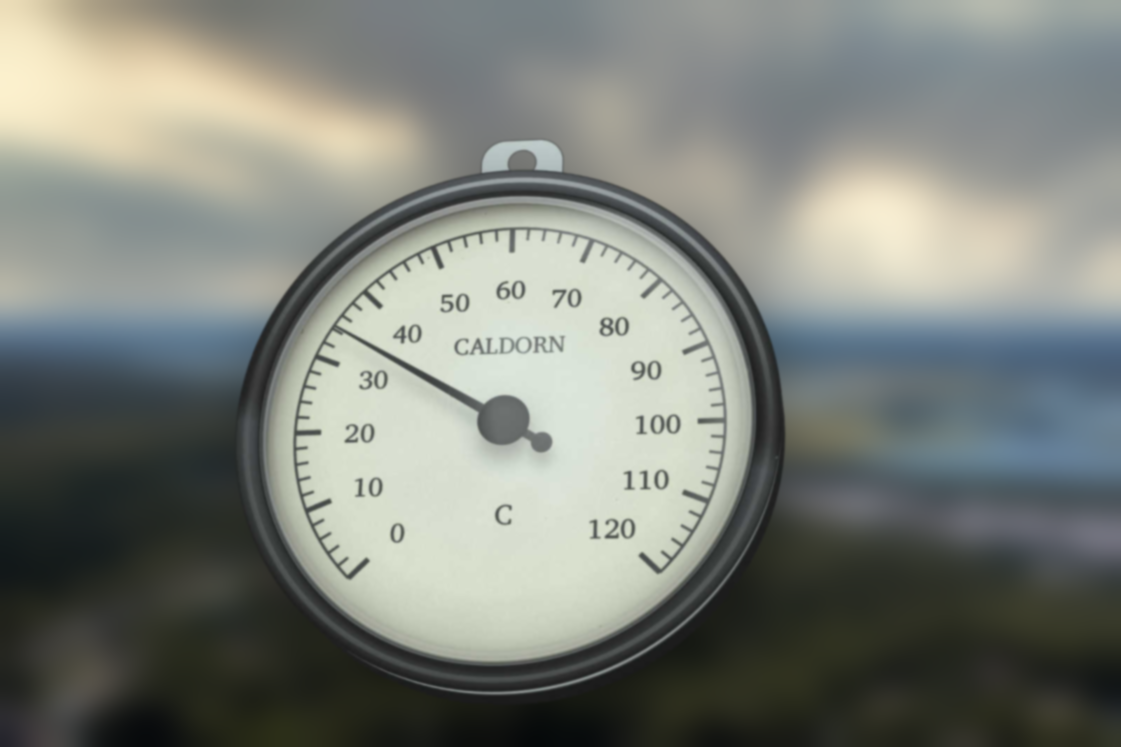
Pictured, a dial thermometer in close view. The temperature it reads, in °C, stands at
34 °C
